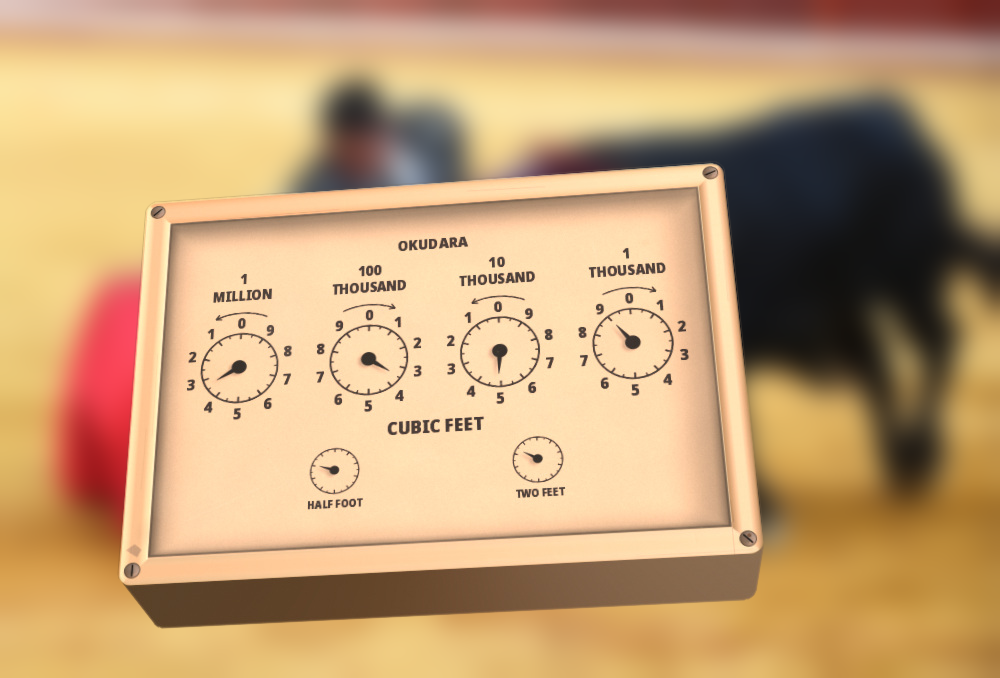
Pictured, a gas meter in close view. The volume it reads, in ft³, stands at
334900 ft³
